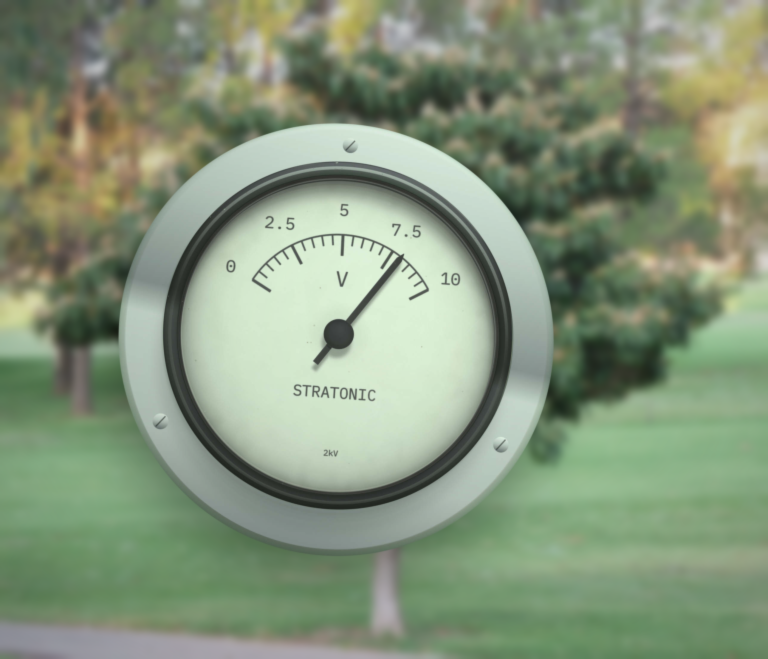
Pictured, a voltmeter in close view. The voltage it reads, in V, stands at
8 V
